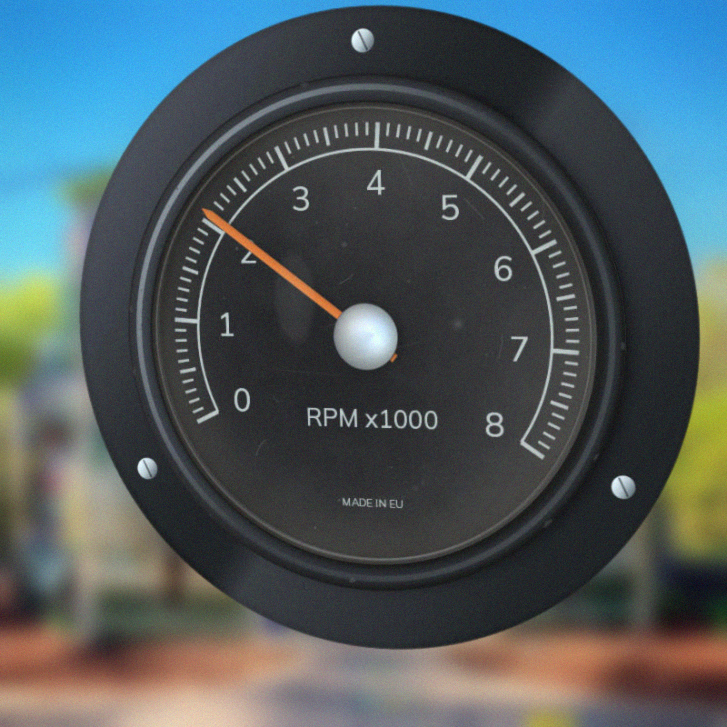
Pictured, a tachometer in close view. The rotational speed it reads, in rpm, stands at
2100 rpm
